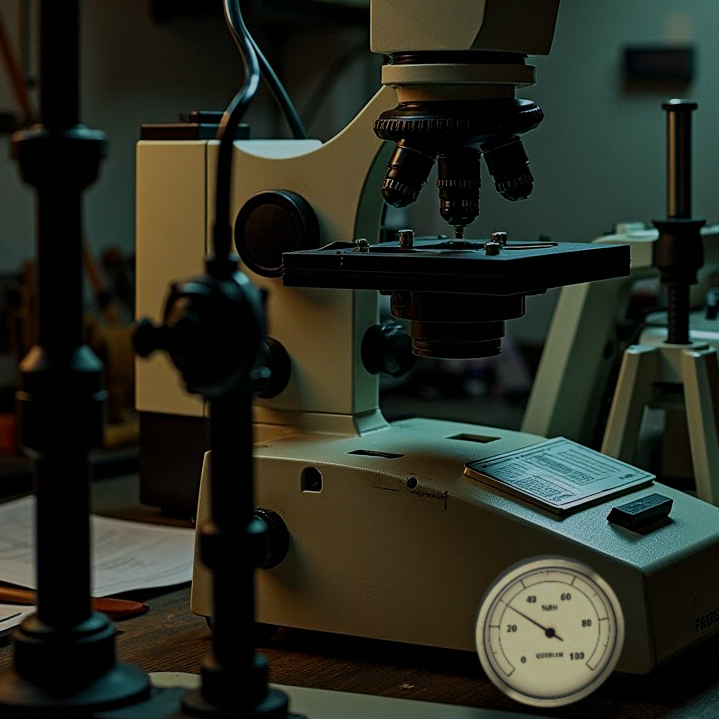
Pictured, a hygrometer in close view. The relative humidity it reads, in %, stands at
30 %
